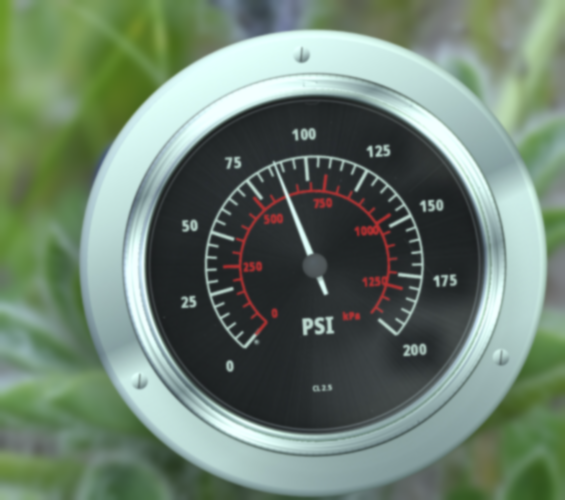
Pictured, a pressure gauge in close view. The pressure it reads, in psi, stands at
87.5 psi
